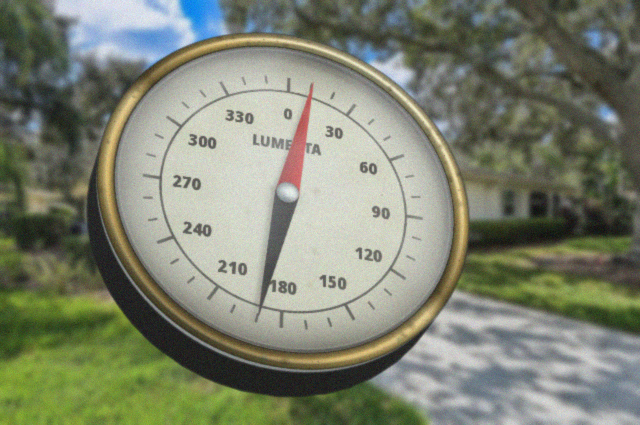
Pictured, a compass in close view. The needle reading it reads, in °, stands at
10 °
